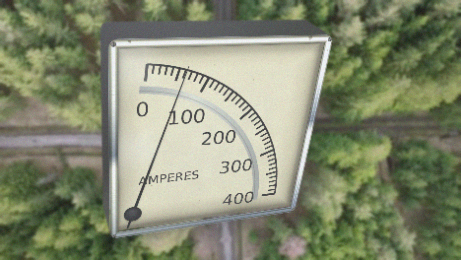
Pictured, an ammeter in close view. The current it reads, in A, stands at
60 A
